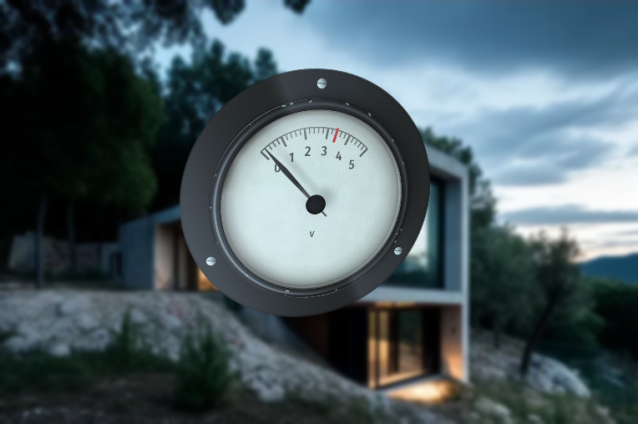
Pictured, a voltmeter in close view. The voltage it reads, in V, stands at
0.2 V
